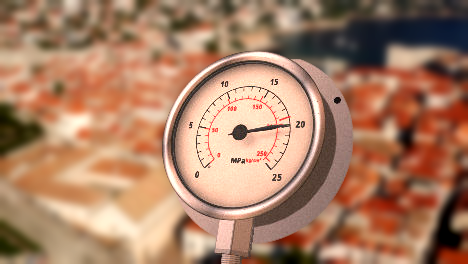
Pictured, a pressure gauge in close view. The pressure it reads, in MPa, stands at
20 MPa
